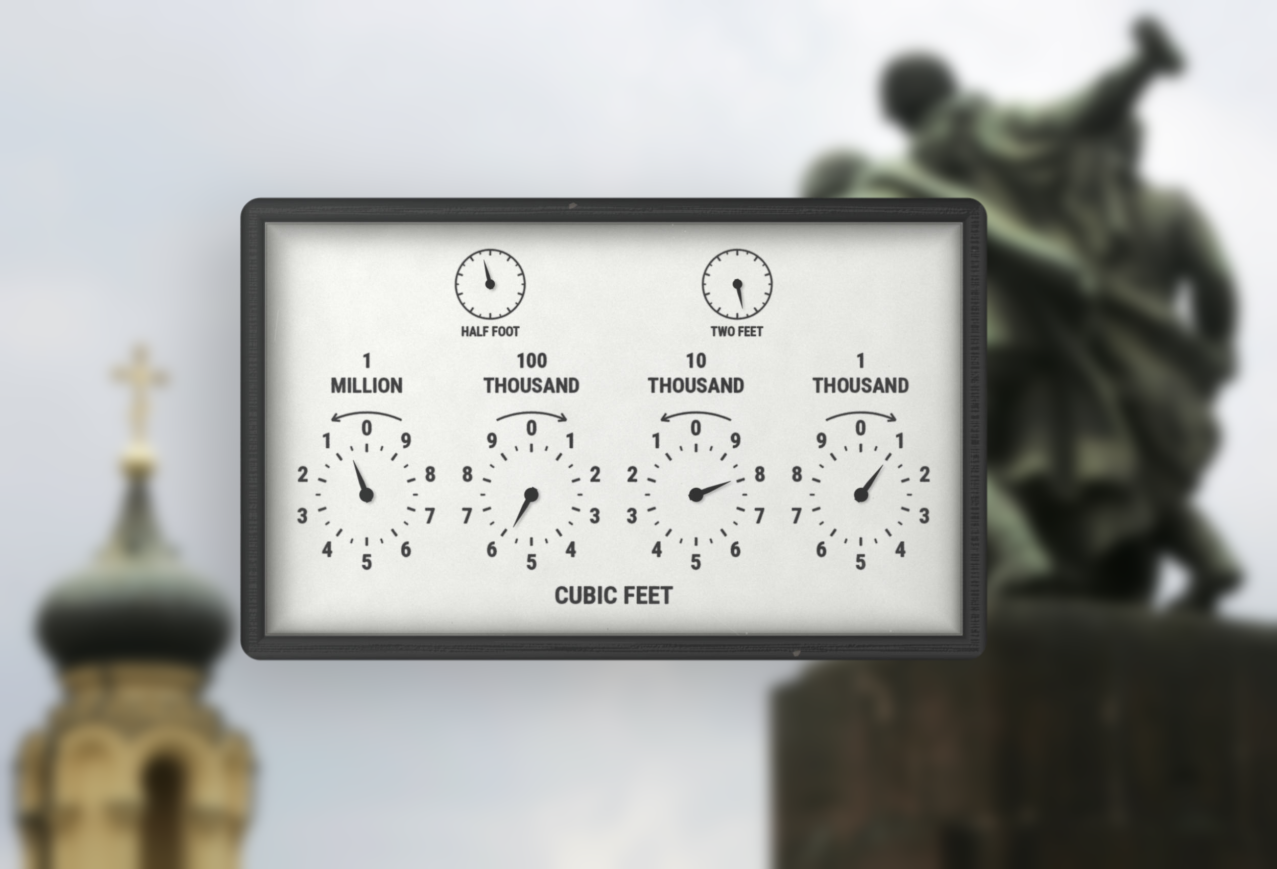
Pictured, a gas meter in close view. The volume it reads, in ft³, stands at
58100 ft³
